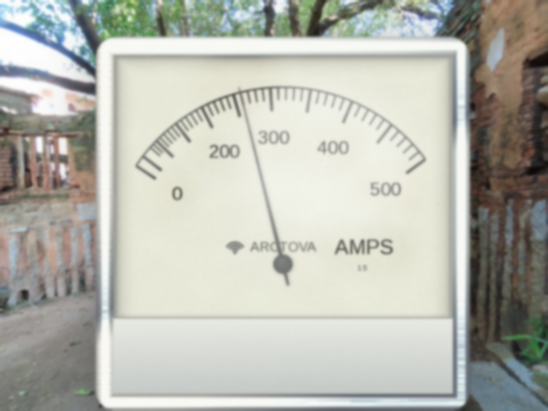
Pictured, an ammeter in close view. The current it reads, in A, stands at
260 A
